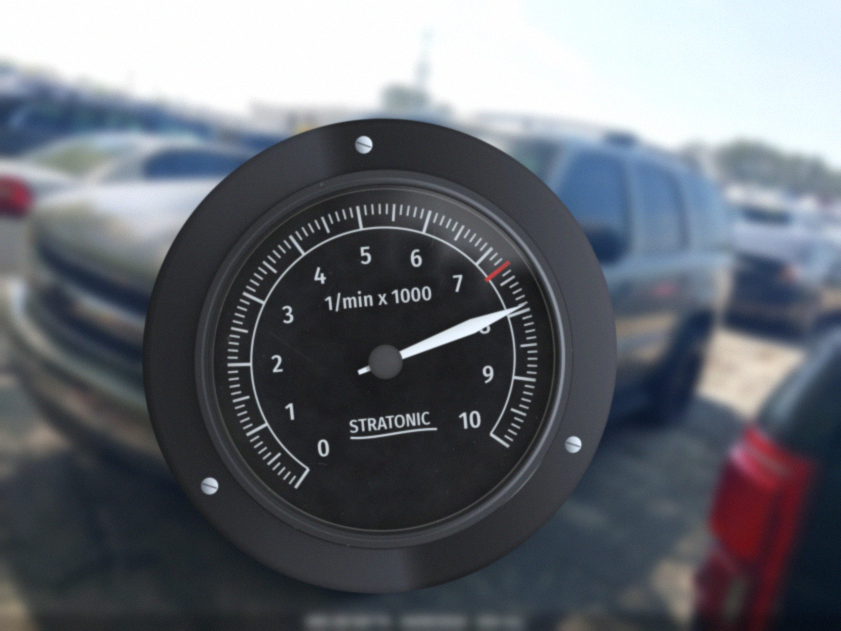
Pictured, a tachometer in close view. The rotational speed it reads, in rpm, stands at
7900 rpm
